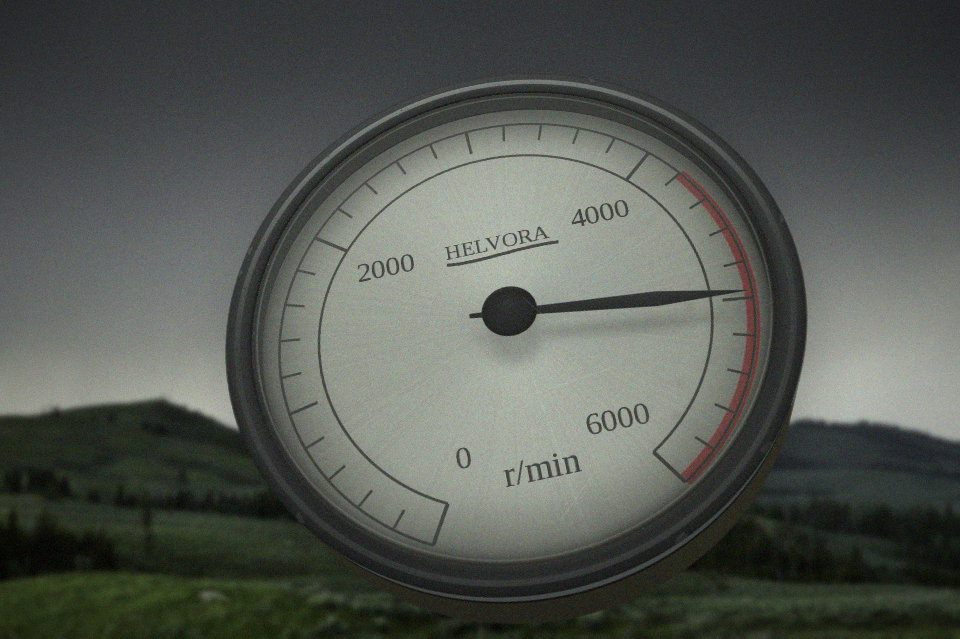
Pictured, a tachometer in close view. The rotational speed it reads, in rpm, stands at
5000 rpm
